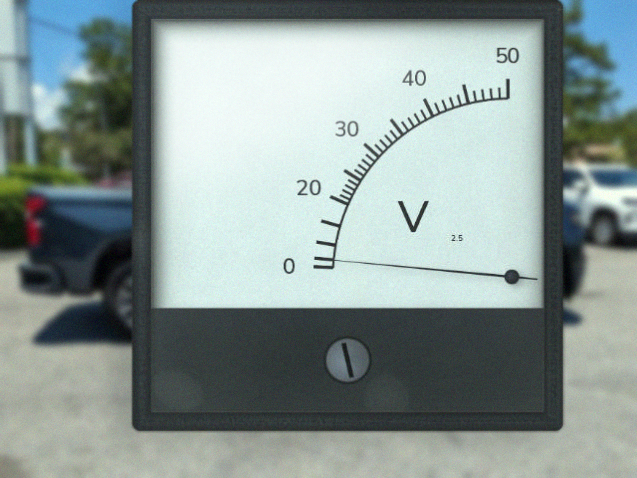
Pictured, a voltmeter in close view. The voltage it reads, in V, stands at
5 V
